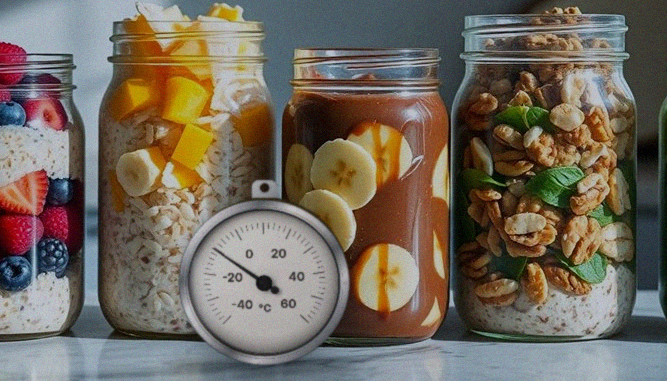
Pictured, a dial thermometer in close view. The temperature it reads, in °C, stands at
-10 °C
